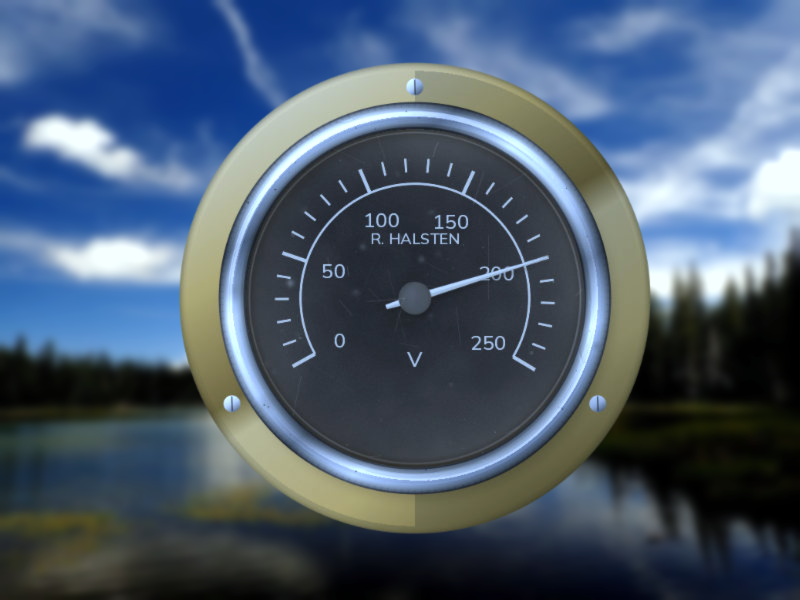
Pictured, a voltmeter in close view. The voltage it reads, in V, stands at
200 V
